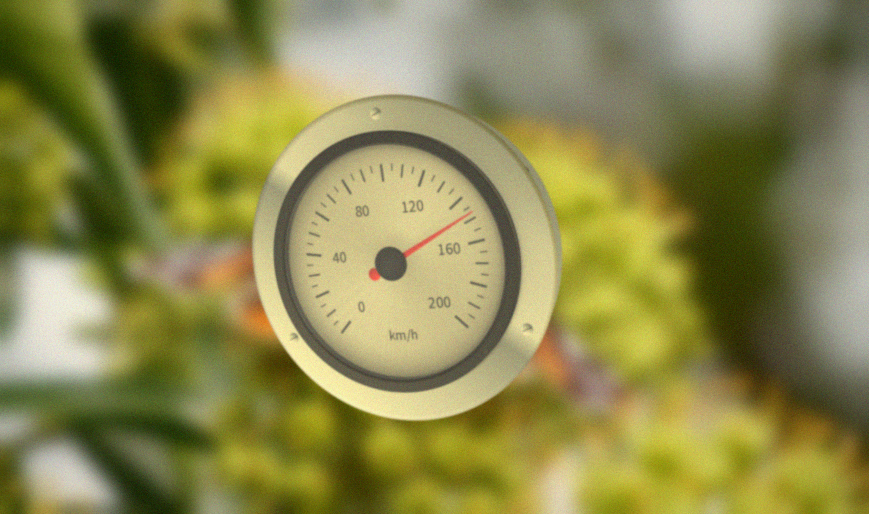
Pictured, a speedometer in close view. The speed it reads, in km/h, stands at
147.5 km/h
